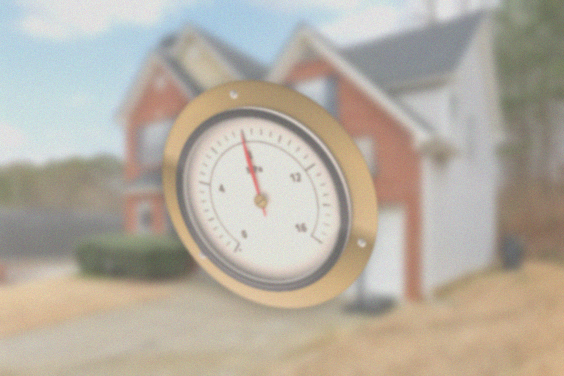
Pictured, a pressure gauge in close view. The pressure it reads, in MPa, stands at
8 MPa
